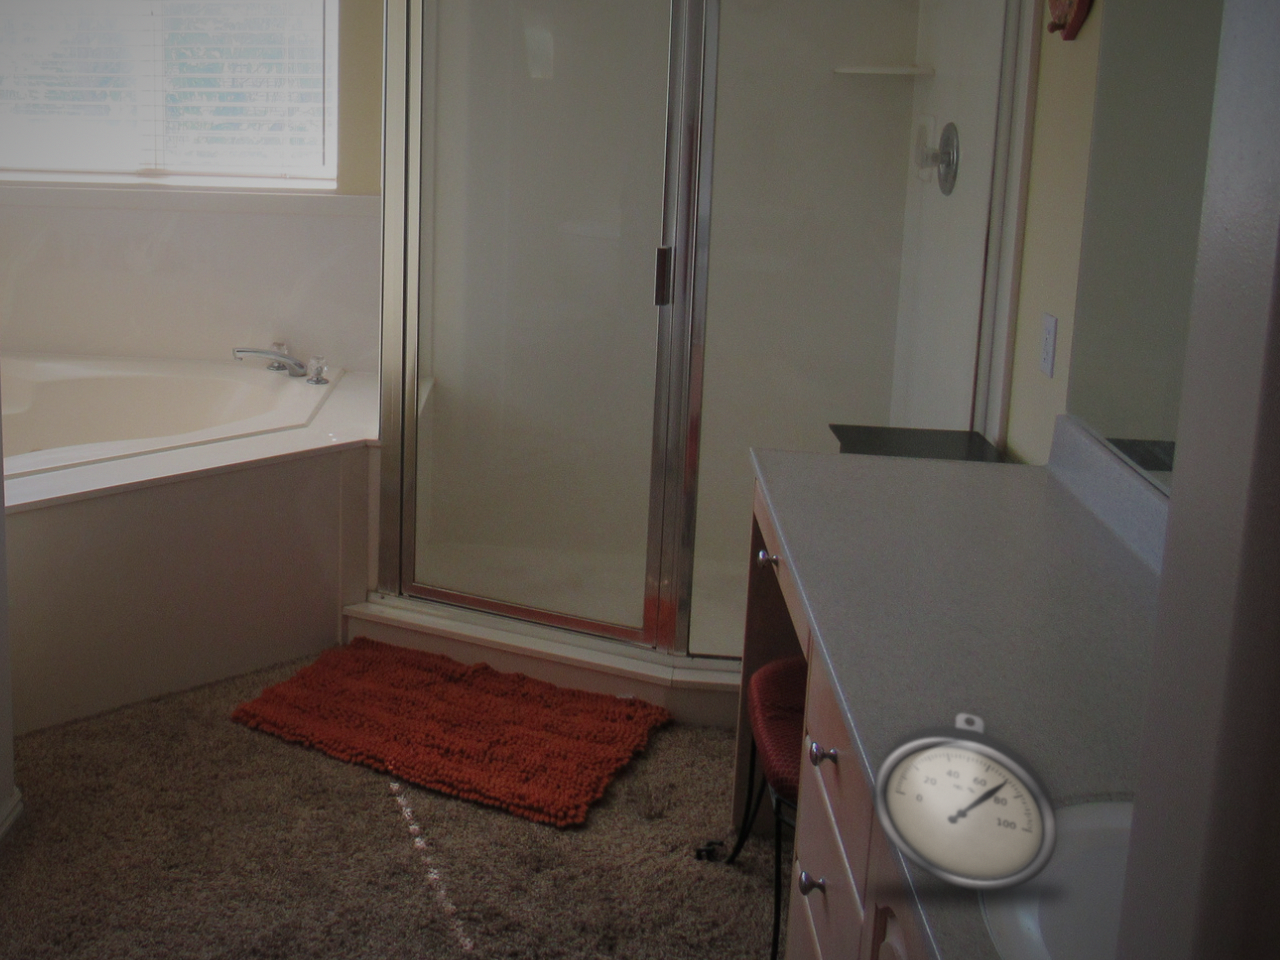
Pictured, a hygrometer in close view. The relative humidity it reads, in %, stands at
70 %
